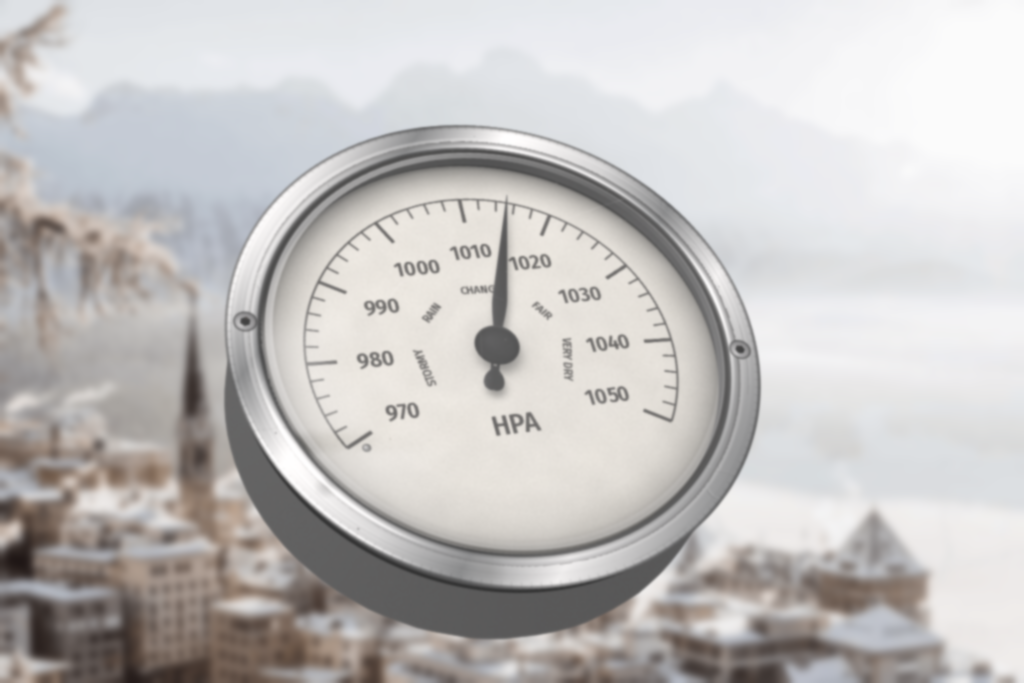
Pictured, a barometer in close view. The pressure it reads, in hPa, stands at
1015 hPa
